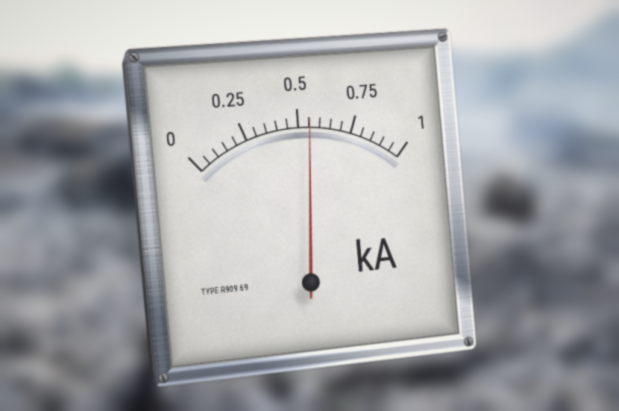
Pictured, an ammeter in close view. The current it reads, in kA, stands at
0.55 kA
